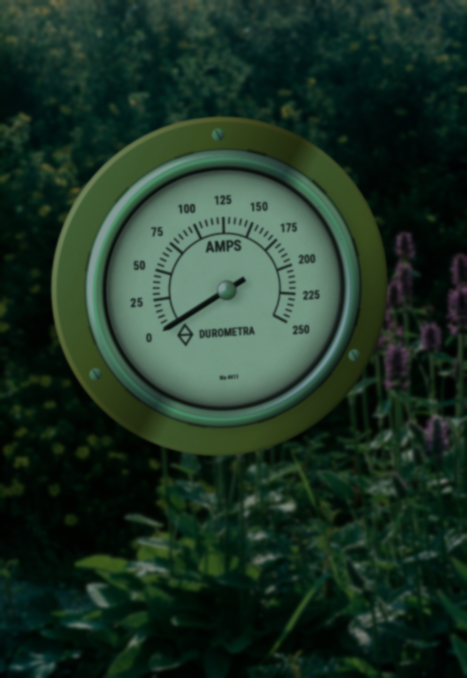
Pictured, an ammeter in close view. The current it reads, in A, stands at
0 A
